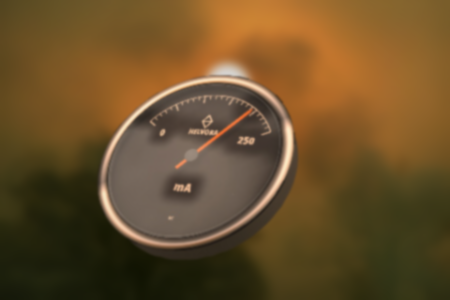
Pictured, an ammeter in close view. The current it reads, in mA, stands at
200 mA
